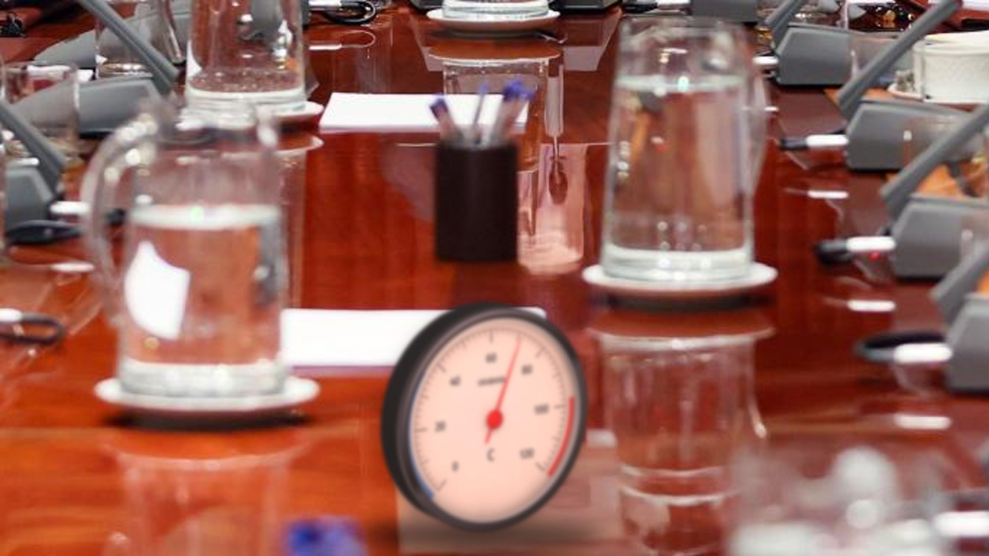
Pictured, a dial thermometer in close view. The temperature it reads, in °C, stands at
70 °C
